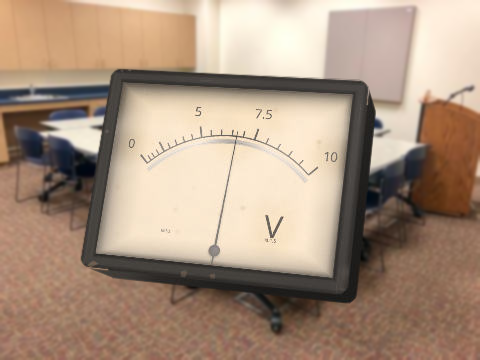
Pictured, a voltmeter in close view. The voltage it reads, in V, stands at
6.75 V
